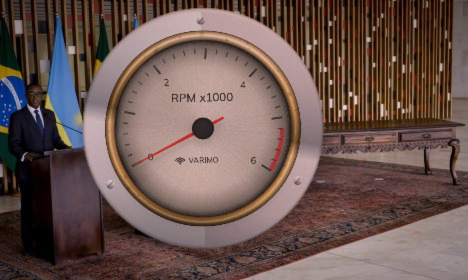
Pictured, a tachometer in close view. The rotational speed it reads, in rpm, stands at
0 rpm
